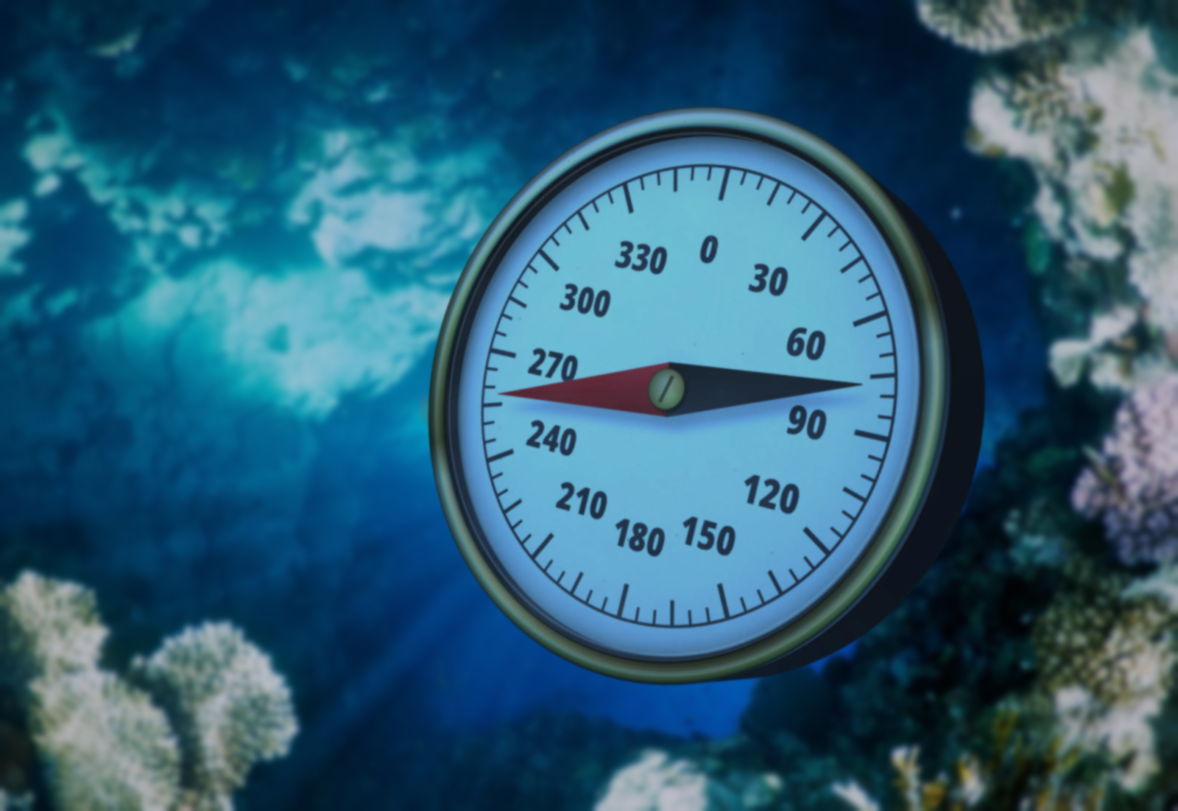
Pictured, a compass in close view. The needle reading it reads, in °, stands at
257.5 °
